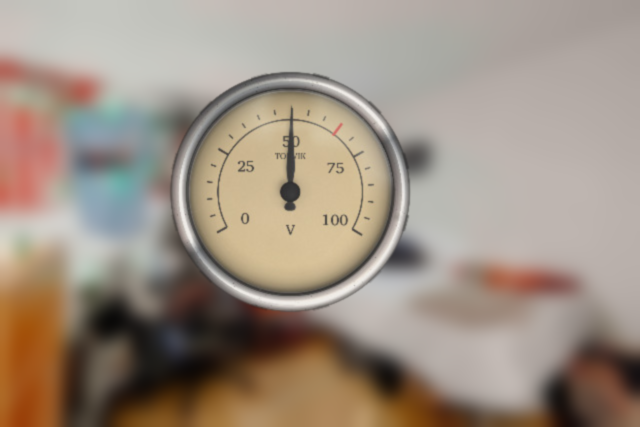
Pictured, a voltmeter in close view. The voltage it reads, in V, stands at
50 V
